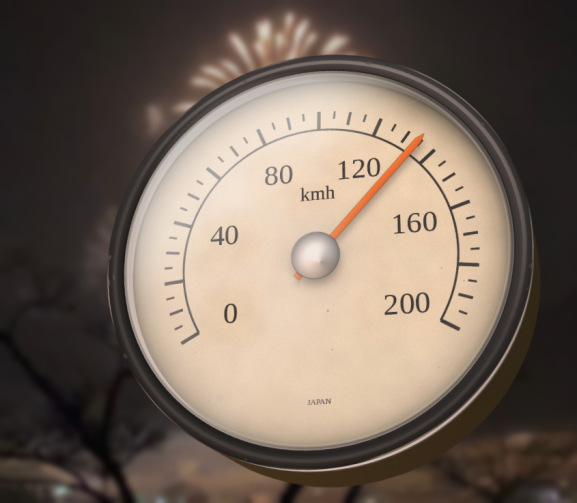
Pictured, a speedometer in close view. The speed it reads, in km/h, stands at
135 km/h
